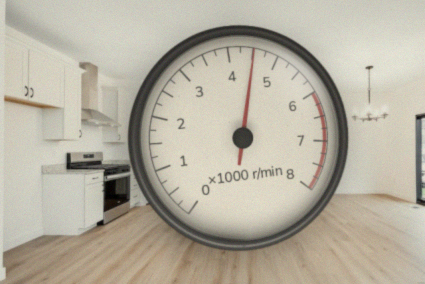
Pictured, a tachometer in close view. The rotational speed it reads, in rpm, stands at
4500 rpm
